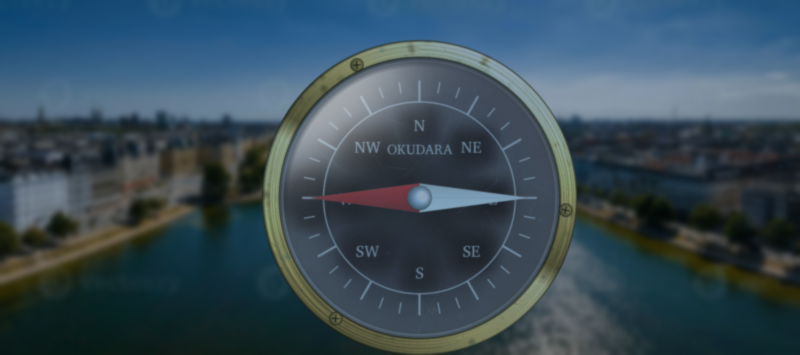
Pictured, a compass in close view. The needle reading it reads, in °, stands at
270 °
